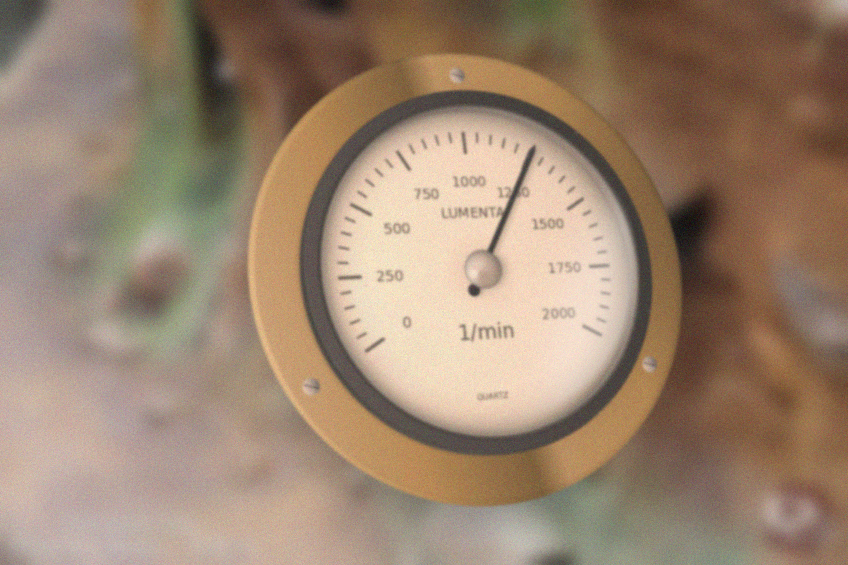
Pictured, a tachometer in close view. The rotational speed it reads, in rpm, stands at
1250 rpm
